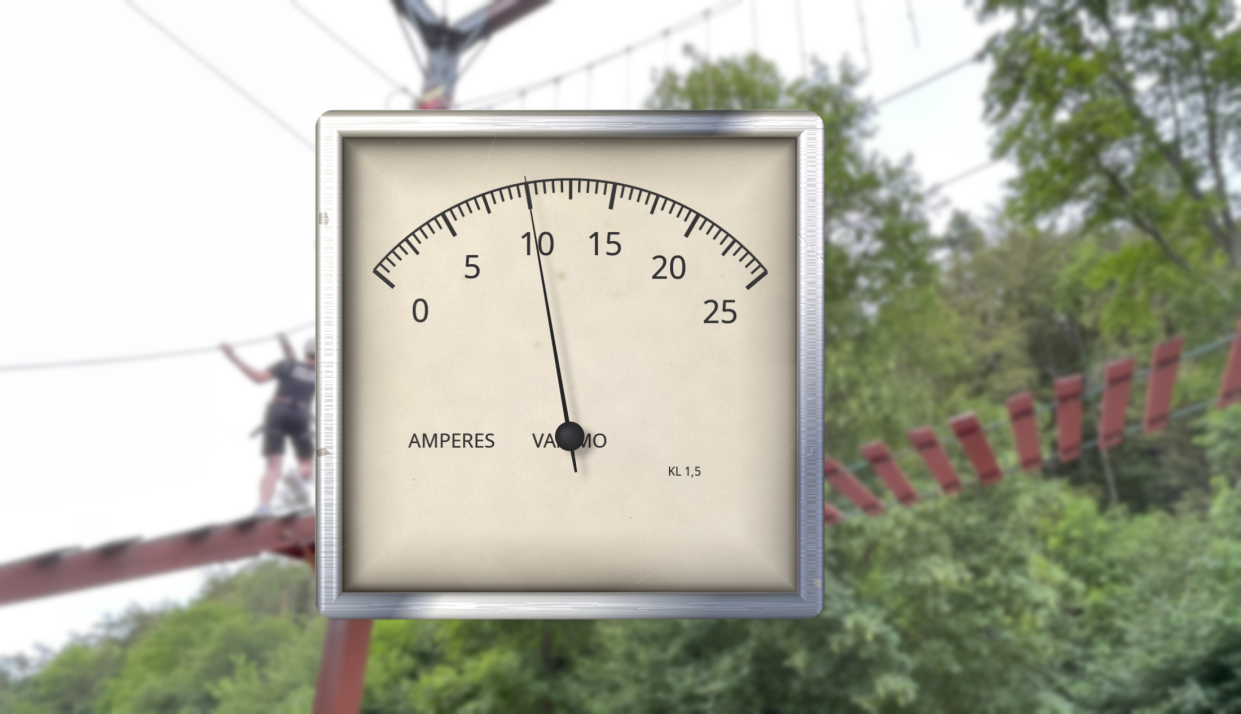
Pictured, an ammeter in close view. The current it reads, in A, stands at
10 A
